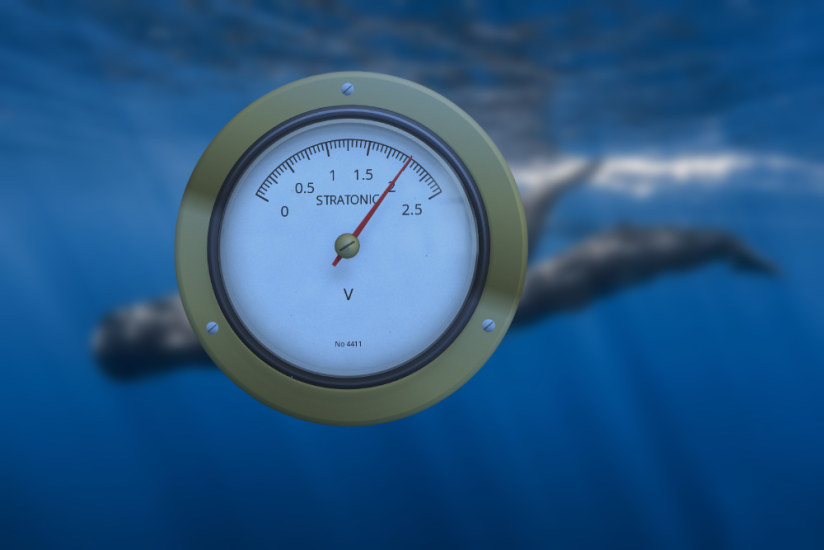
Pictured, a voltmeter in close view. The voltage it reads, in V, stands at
2 V
